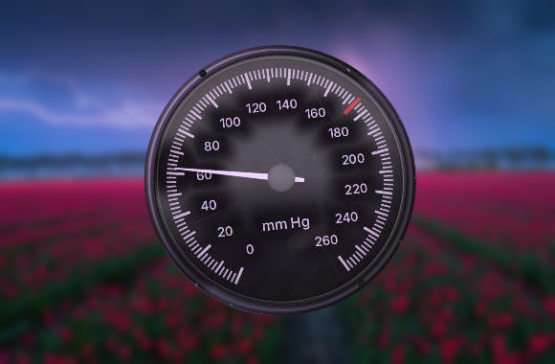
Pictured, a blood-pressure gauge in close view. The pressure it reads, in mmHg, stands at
62 mmHg
